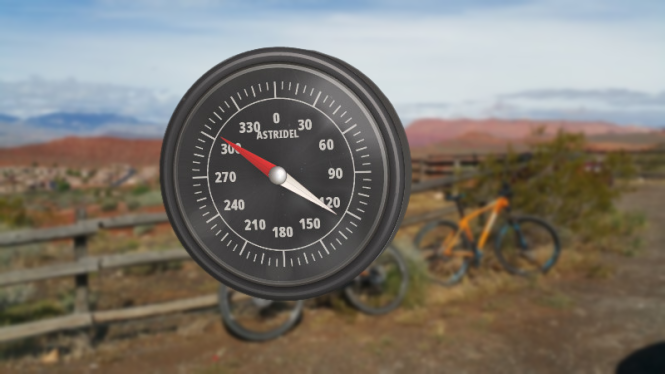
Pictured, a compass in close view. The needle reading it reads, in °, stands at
305 °
